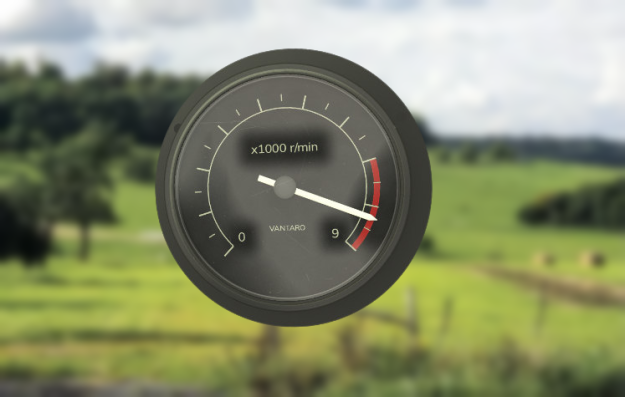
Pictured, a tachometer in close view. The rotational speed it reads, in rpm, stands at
8250 rpm
